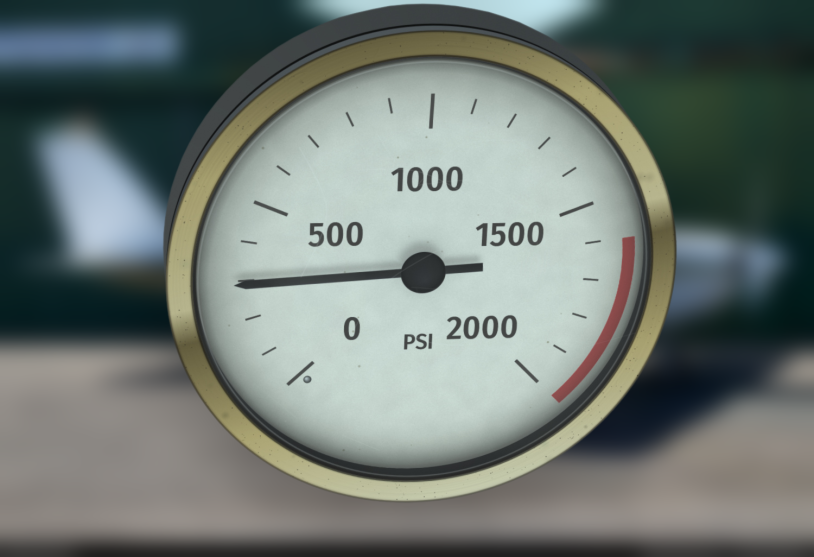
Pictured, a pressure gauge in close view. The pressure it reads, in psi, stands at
300 psi
